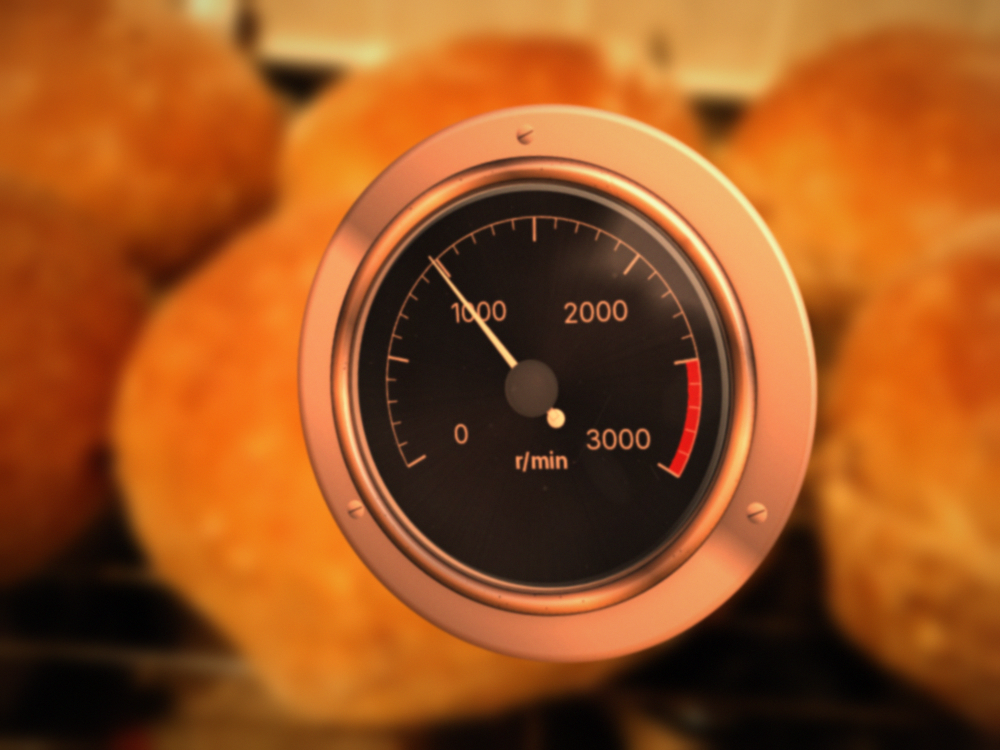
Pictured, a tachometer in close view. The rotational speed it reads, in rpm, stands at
1000 rpm
